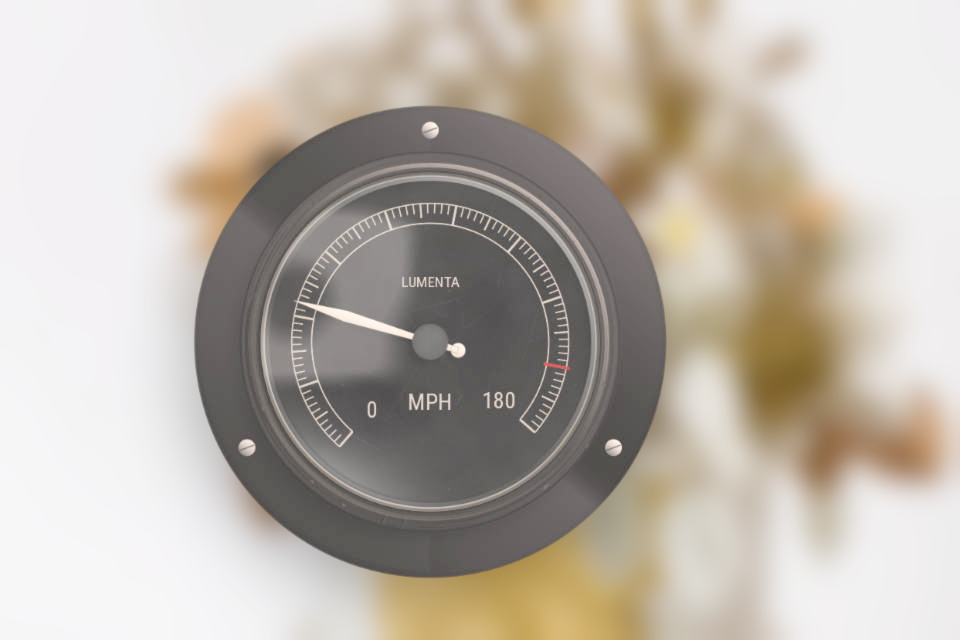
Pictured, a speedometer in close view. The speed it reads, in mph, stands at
44 mph
